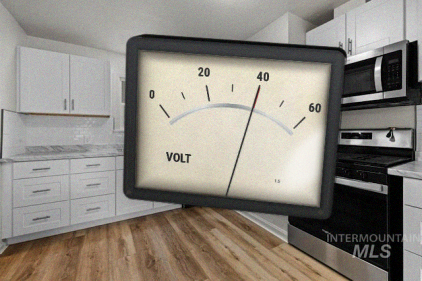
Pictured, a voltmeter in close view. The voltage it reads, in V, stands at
40 V
